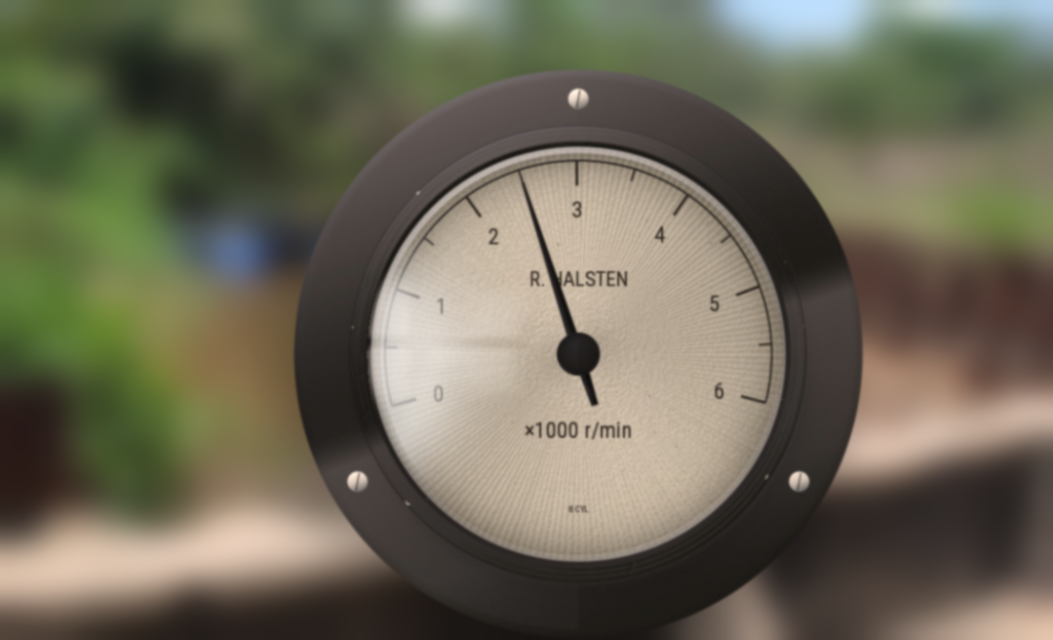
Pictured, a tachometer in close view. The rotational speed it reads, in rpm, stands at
2500 rpm
